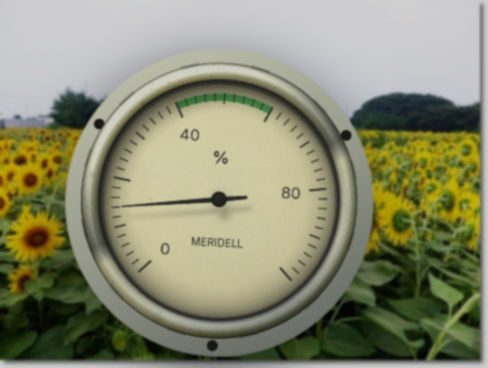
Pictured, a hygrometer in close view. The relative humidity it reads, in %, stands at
14 %
